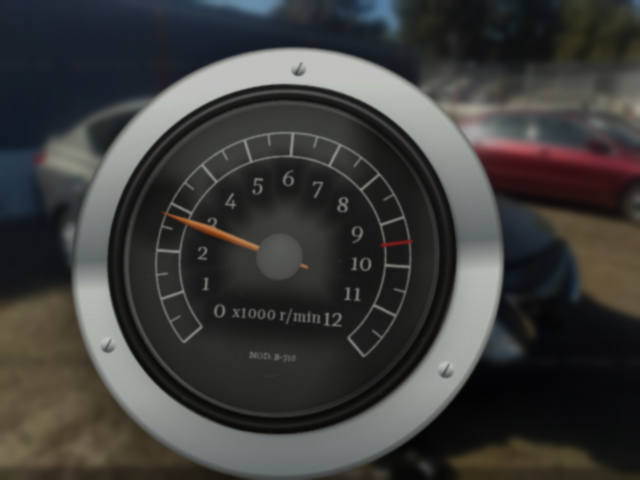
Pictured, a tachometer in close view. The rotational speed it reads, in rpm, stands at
2750 rpm
